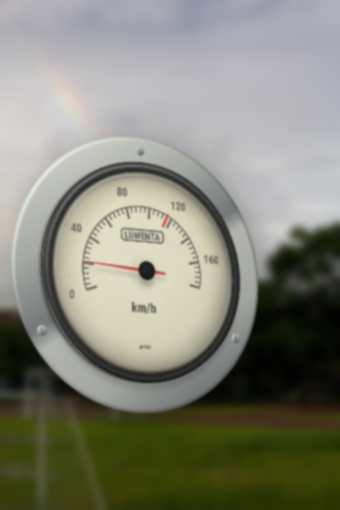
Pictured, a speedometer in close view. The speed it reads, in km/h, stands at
20 km/h
